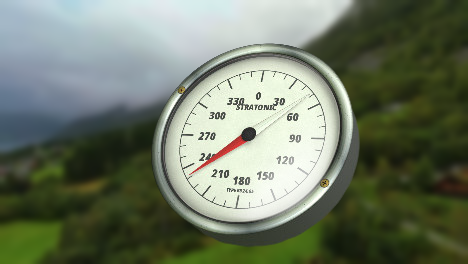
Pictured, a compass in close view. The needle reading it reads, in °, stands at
230 °
